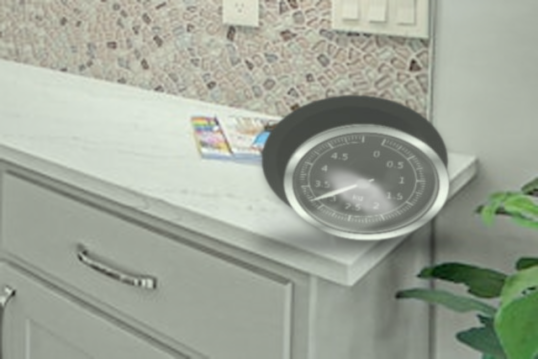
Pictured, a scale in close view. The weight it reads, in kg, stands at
3.25 kg
